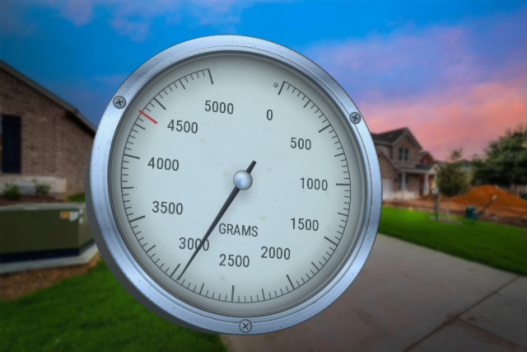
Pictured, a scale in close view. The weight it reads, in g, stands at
2950 g
